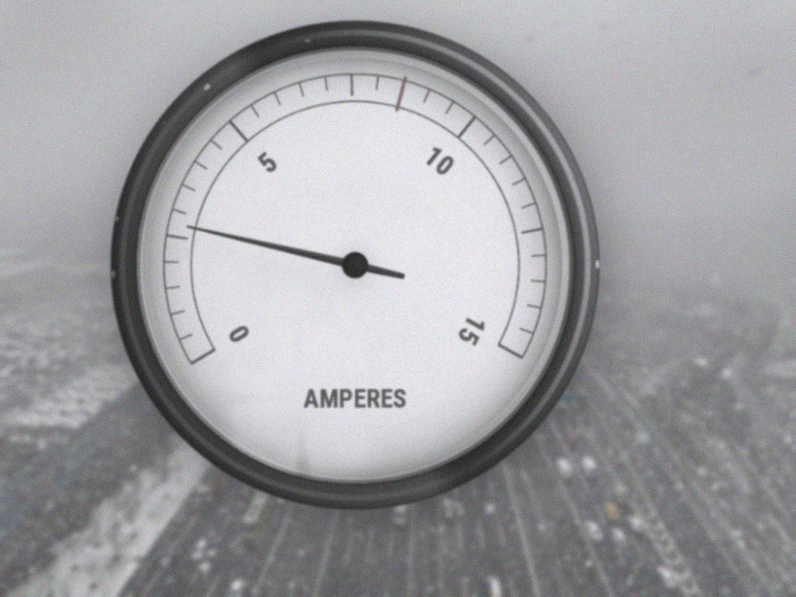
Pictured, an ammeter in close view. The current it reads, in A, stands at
2.75 A
